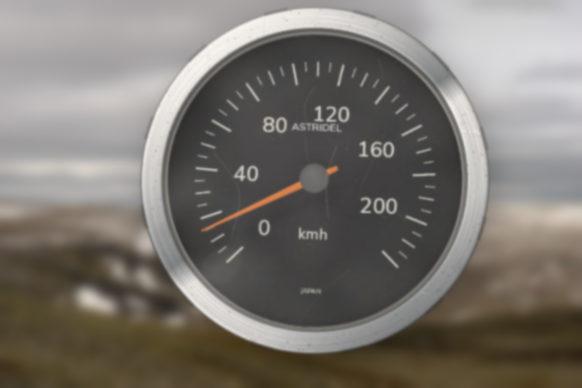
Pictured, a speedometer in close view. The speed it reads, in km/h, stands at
15 km/h
